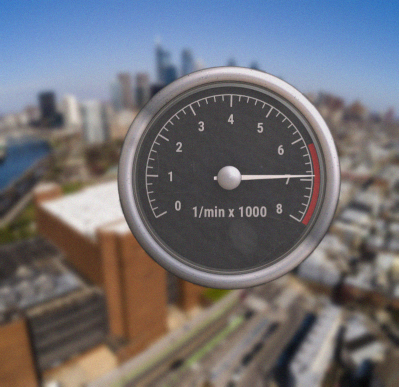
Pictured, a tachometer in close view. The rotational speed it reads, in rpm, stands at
6900 rpm
